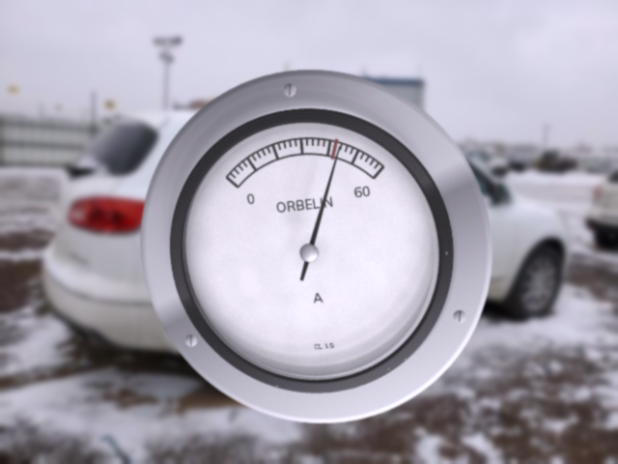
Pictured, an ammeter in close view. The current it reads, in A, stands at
44 A
